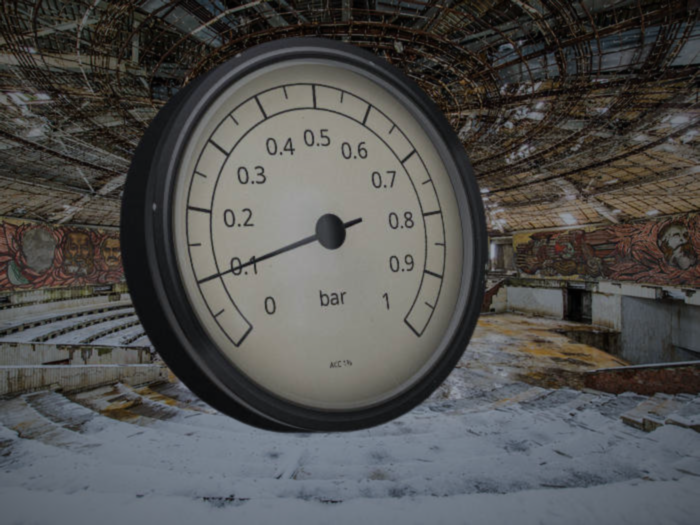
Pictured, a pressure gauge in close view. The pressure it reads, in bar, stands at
0.1 bar
